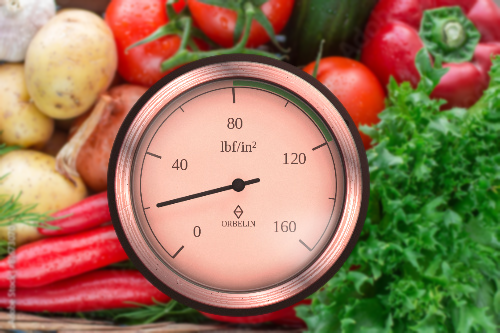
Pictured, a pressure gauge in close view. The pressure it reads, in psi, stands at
20 psi
